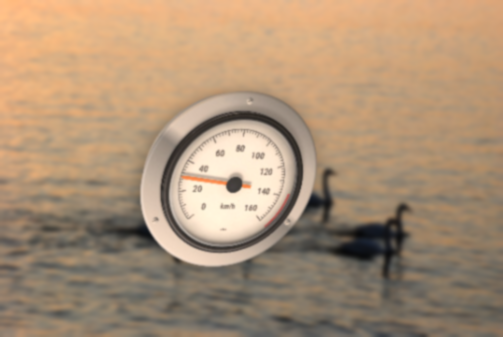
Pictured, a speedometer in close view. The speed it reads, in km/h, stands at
30 km/h
